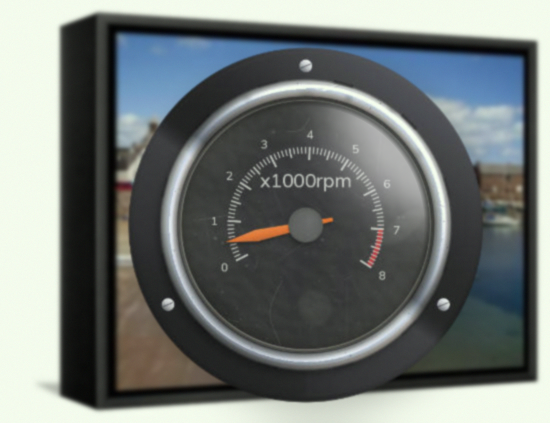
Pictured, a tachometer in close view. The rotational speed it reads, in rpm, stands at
500 rpm
